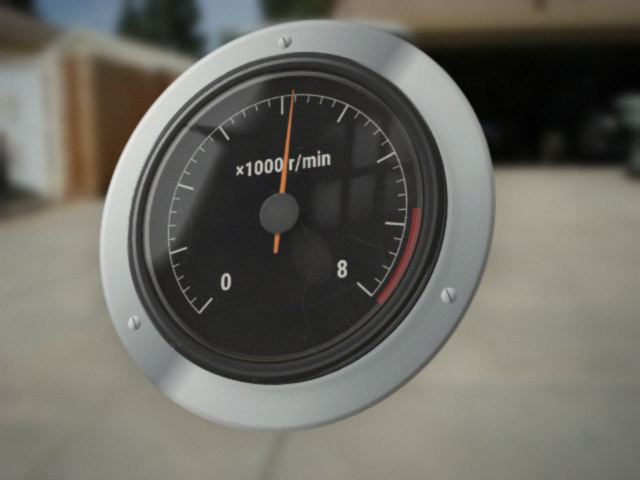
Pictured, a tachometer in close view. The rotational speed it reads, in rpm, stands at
4200 rpm
